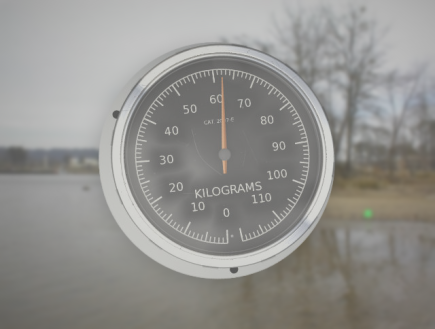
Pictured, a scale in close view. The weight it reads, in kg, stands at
62 kg
